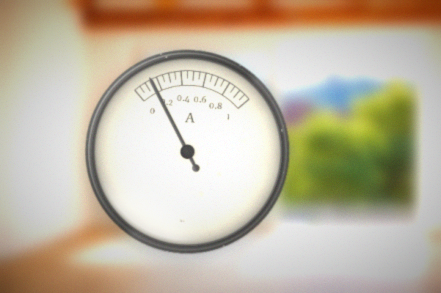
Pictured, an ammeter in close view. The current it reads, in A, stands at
0.15 A
